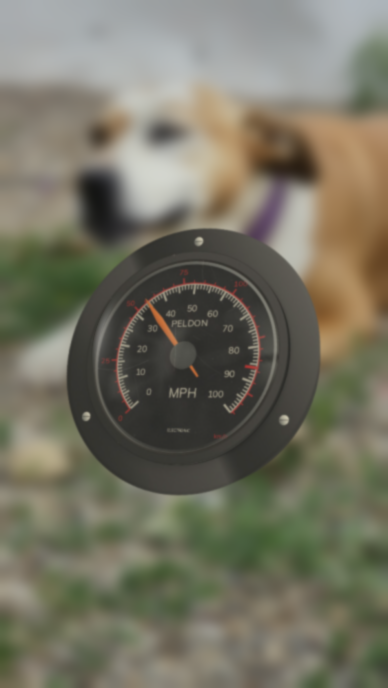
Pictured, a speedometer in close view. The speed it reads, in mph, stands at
35 mph
